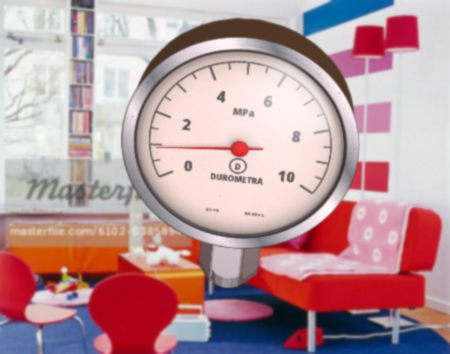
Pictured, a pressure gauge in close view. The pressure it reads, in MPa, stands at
1 MPa
